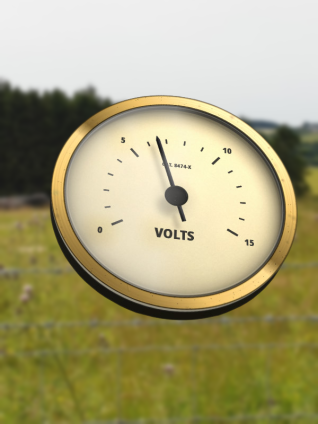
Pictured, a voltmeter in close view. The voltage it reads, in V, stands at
6.5 V
